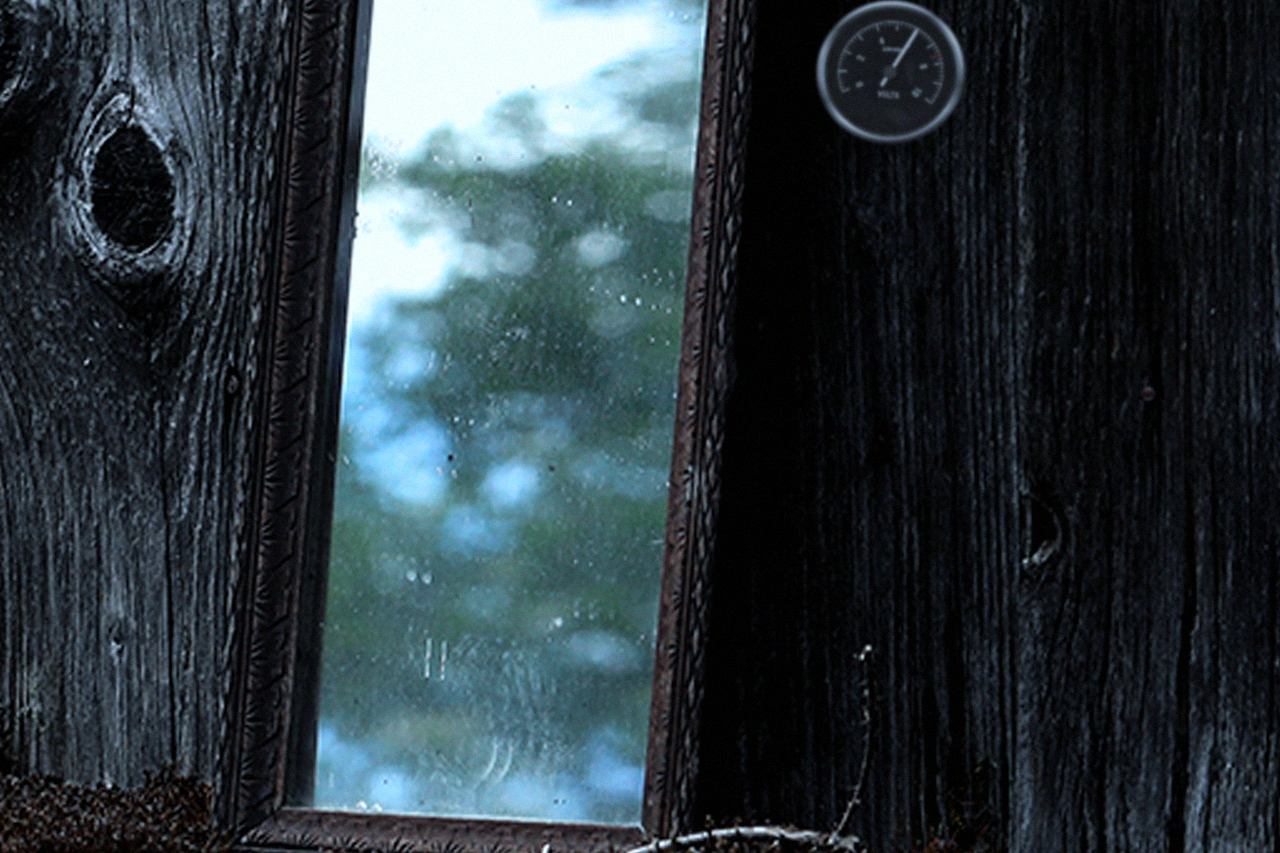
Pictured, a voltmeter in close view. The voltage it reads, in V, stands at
6 V
